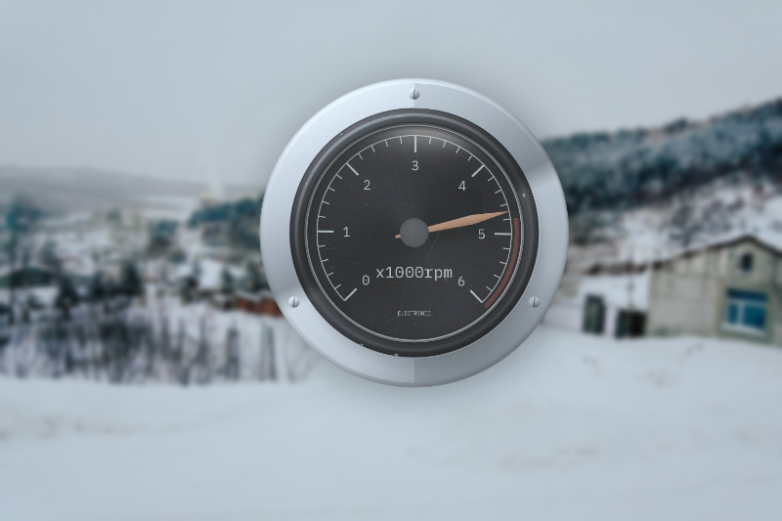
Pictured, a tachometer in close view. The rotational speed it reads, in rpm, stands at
4700 rpm
